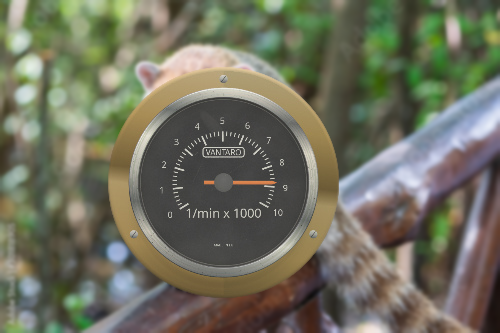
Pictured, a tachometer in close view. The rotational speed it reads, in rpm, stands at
8800 rpm
